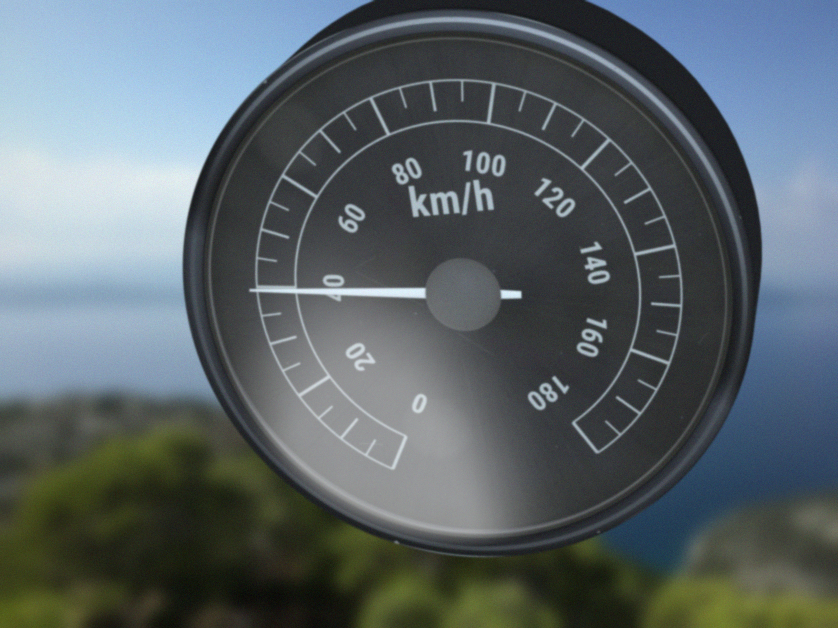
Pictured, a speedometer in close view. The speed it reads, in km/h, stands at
40 km/h
